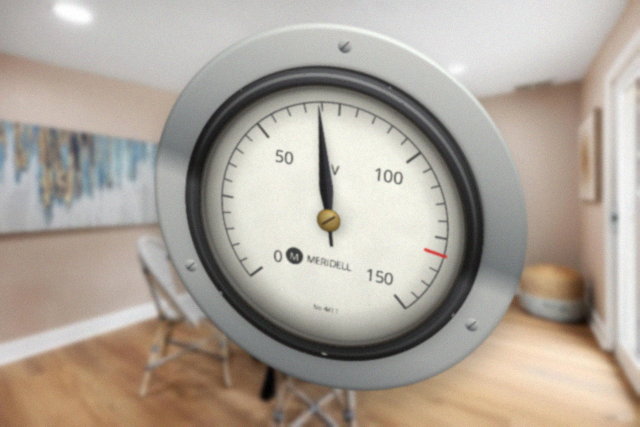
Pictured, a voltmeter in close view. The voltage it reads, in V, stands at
70 V
